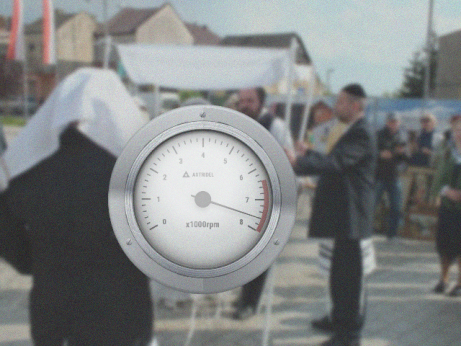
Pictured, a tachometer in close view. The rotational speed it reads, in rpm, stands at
7600 rpm
